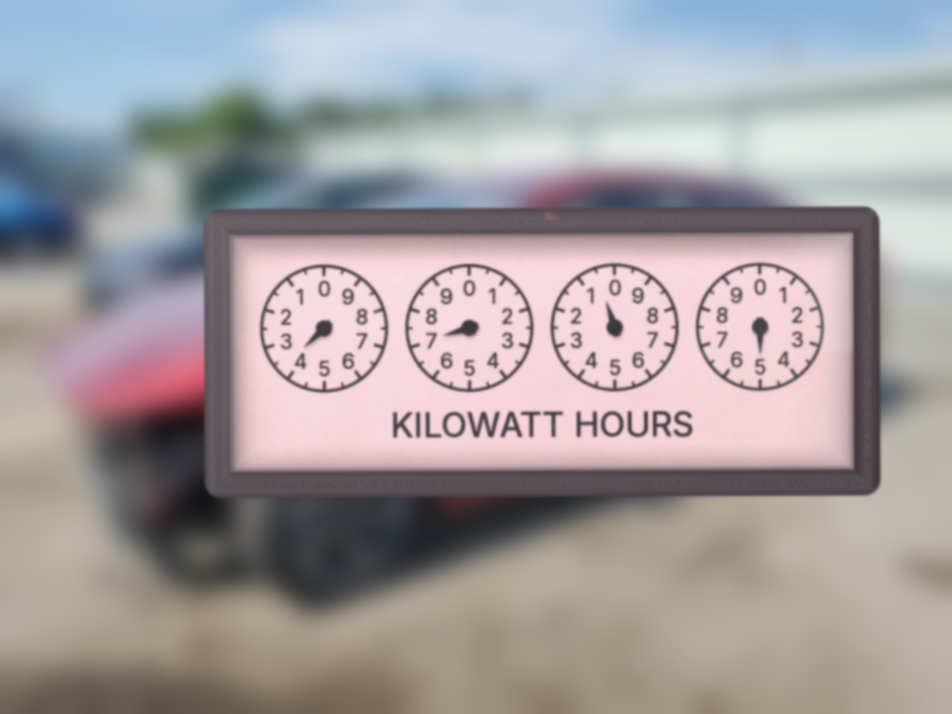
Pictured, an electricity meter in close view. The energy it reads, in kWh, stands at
3705 kWh
